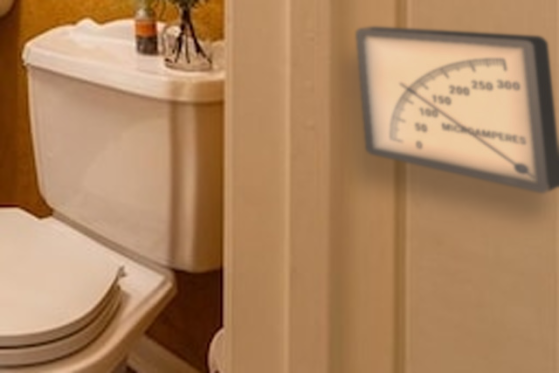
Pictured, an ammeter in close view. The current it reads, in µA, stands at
125 µA
